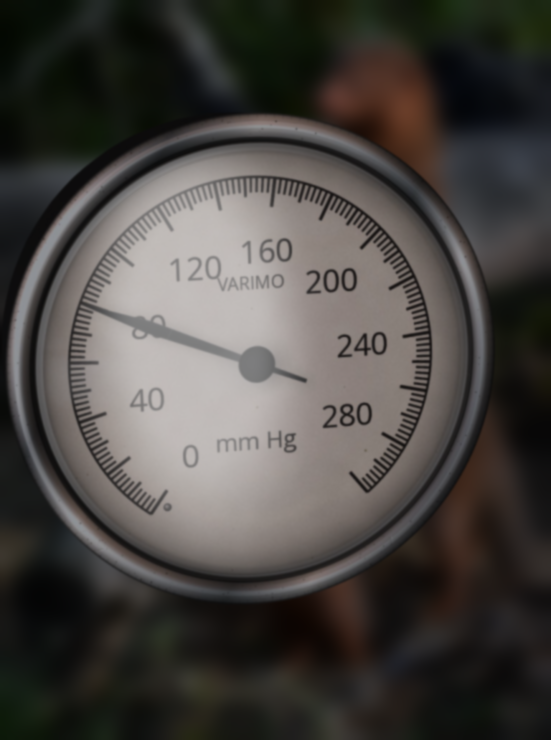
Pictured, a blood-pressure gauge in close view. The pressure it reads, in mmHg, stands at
80 mmHg
